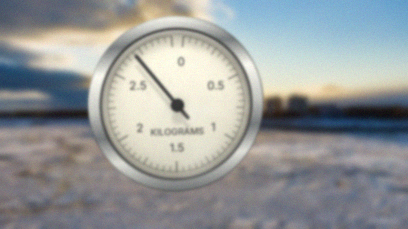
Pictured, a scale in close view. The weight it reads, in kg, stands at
2.7 kg
